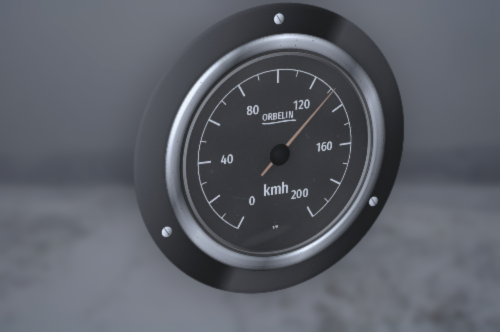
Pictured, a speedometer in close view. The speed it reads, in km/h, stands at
130 km/h
